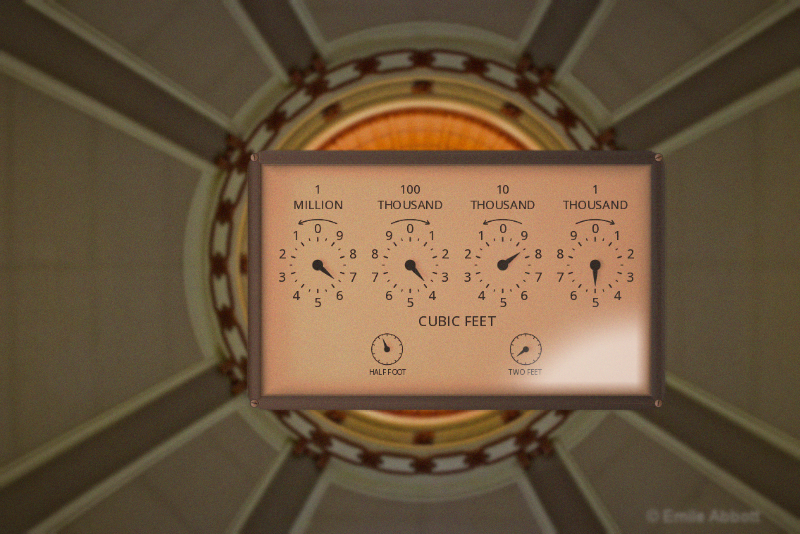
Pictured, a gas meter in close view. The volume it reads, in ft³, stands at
638500 ft³
